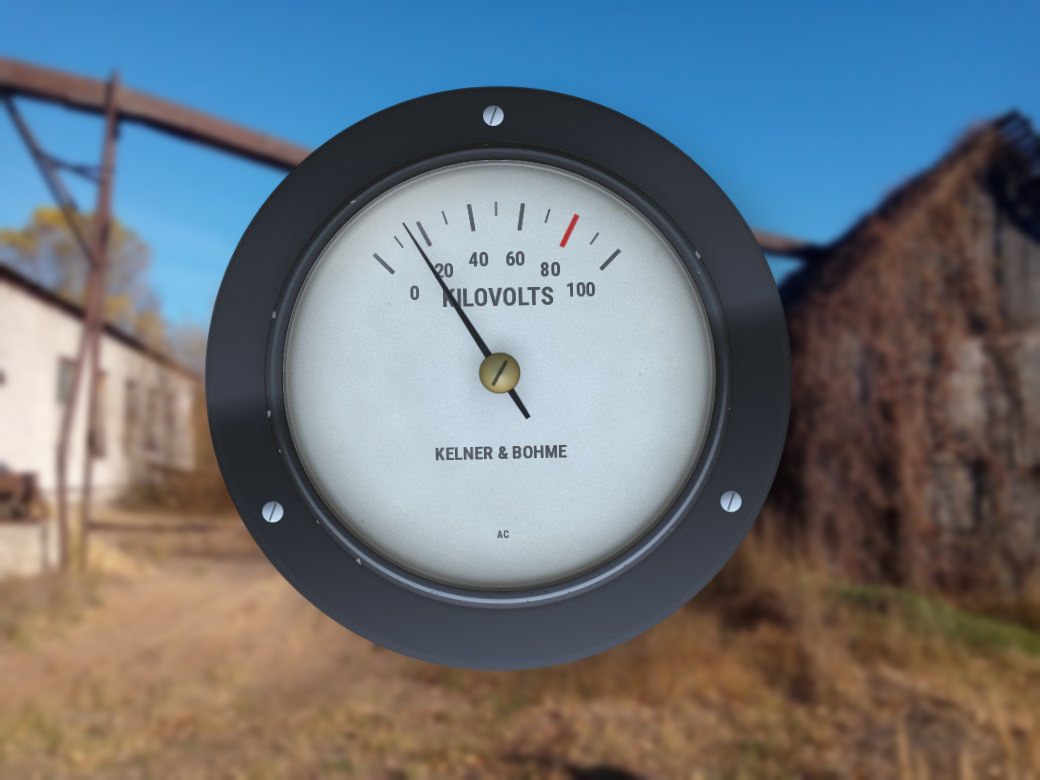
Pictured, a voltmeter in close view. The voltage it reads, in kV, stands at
15 kV
